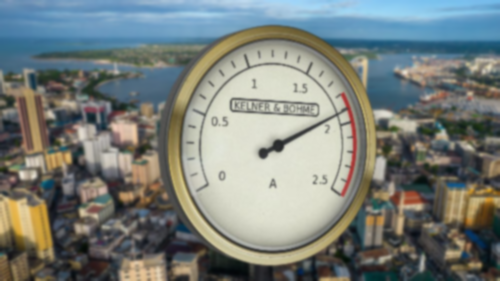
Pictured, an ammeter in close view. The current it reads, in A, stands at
1.9 A
